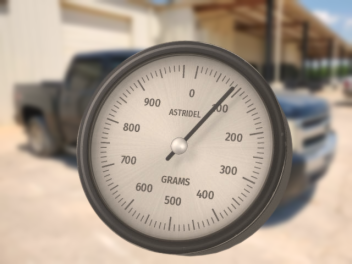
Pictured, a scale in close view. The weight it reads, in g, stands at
90 g
